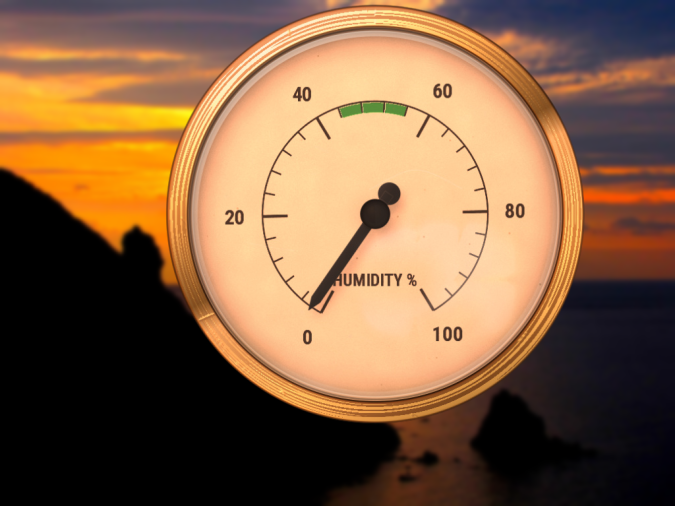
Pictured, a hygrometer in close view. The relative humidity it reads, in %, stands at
2 %
